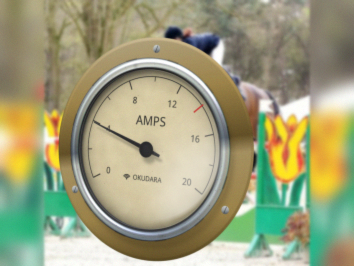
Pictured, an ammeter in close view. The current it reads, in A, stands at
4 A
